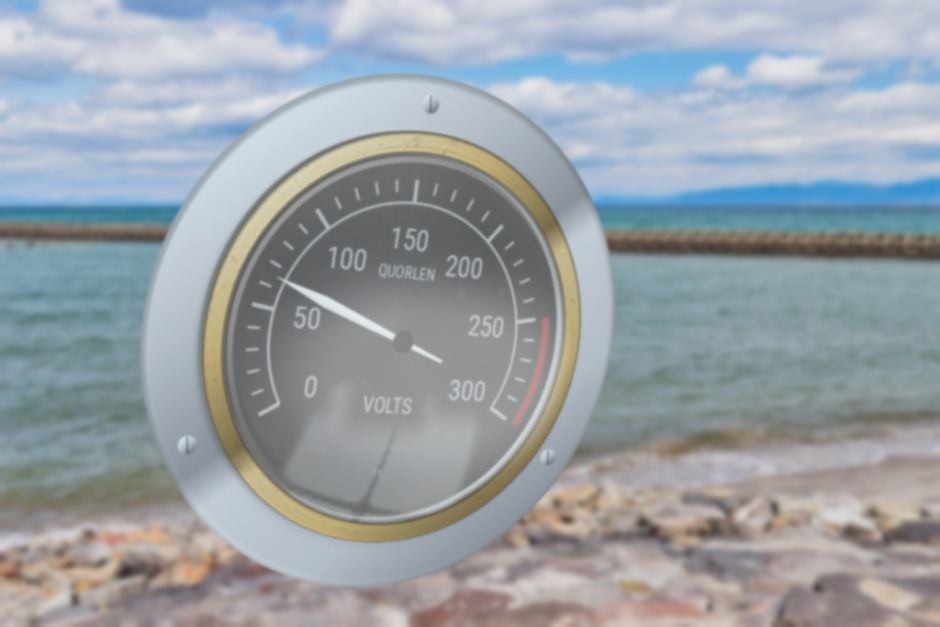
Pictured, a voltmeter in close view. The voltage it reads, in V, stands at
65 V
